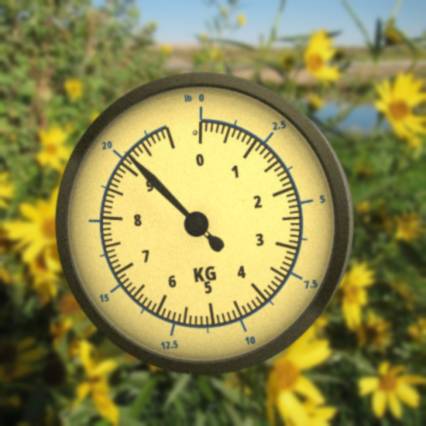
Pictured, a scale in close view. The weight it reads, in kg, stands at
9.2 kg
